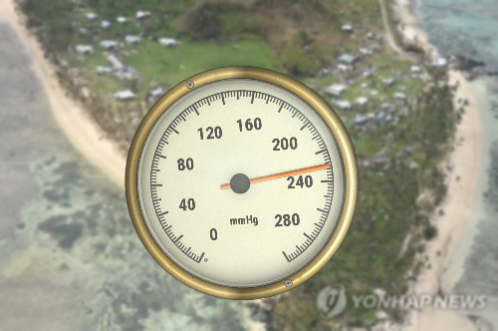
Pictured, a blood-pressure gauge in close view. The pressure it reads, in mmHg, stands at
230 mmHg
